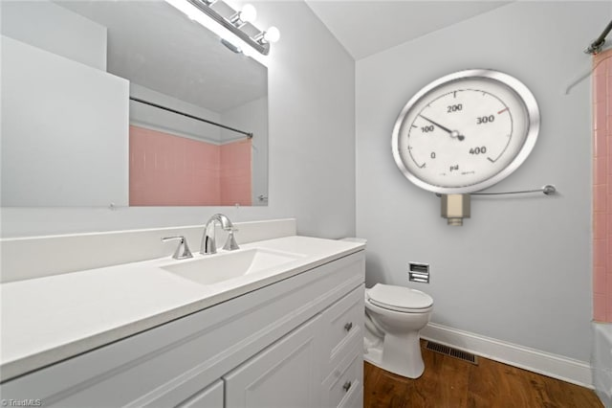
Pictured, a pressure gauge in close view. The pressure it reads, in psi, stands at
125 psi
